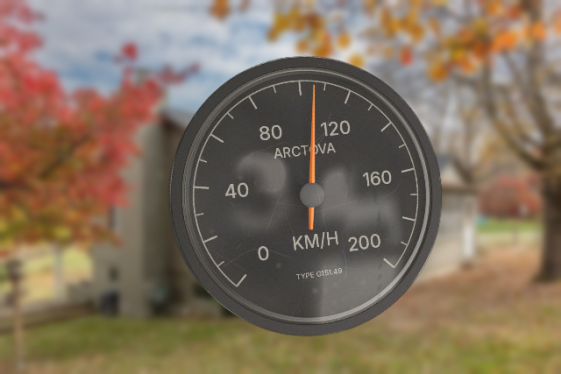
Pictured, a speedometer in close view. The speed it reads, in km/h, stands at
105 km/h
